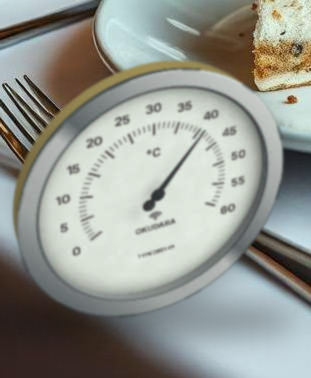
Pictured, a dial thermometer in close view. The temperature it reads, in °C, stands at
40 °C
